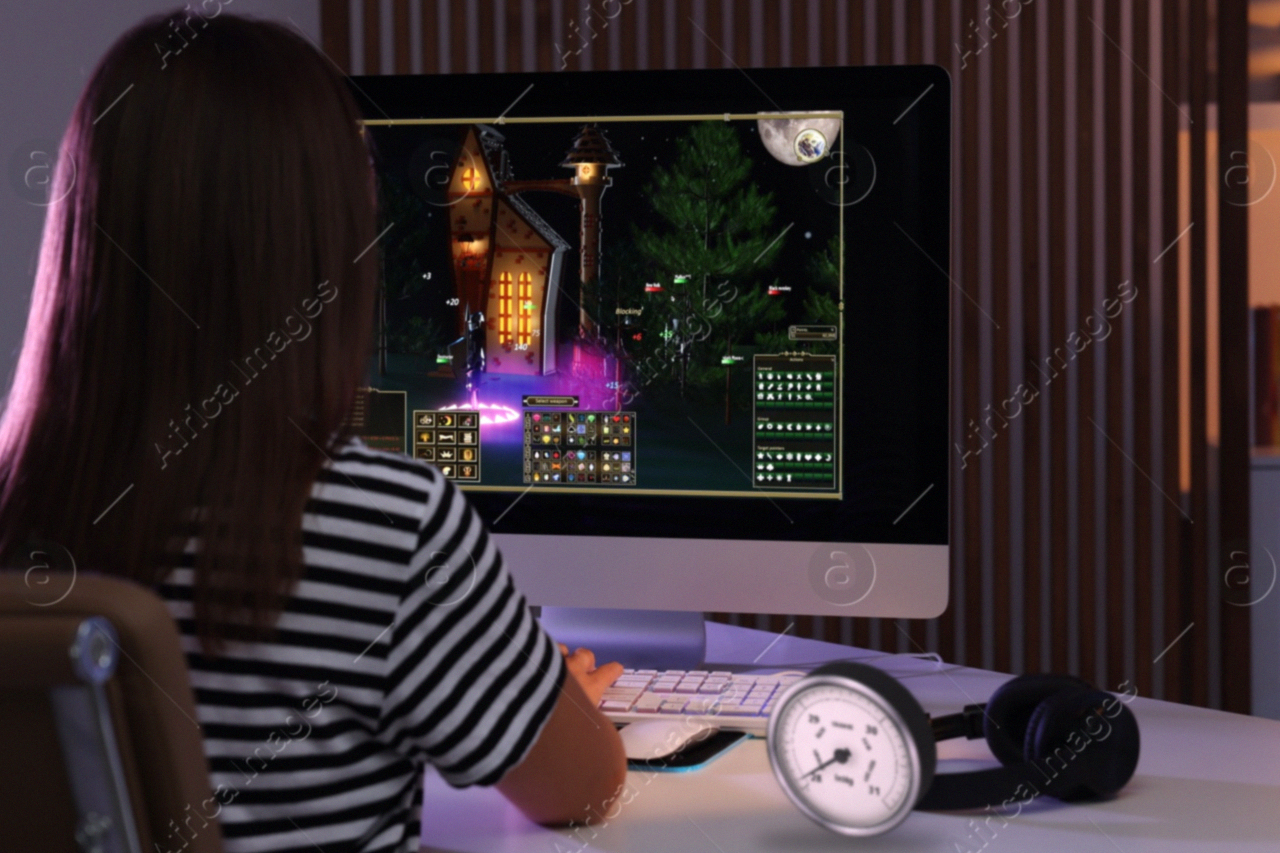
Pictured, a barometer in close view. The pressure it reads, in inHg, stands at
28.1 inHg
